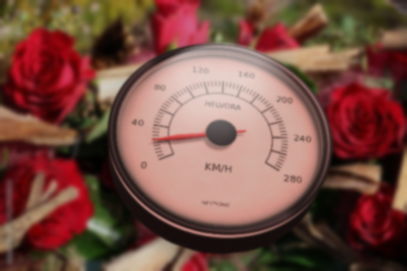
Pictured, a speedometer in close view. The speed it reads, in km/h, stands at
20 km/h
